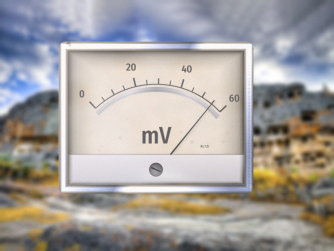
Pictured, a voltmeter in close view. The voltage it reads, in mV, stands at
55 mV
